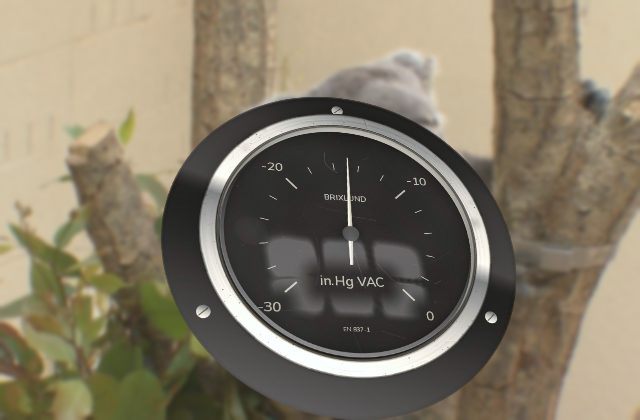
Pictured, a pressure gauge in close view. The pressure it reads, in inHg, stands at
-15 inHg
